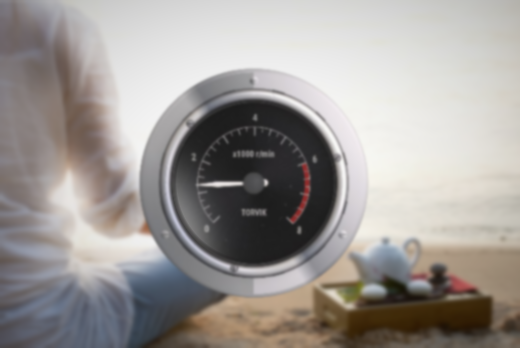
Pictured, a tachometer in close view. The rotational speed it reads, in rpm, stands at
1250 rpm
